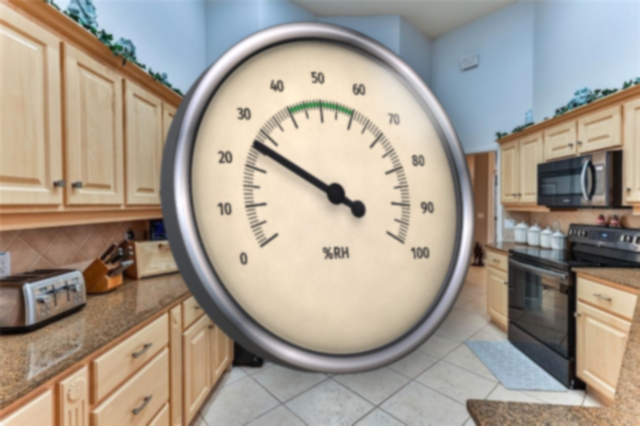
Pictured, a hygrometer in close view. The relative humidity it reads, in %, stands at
25 %
